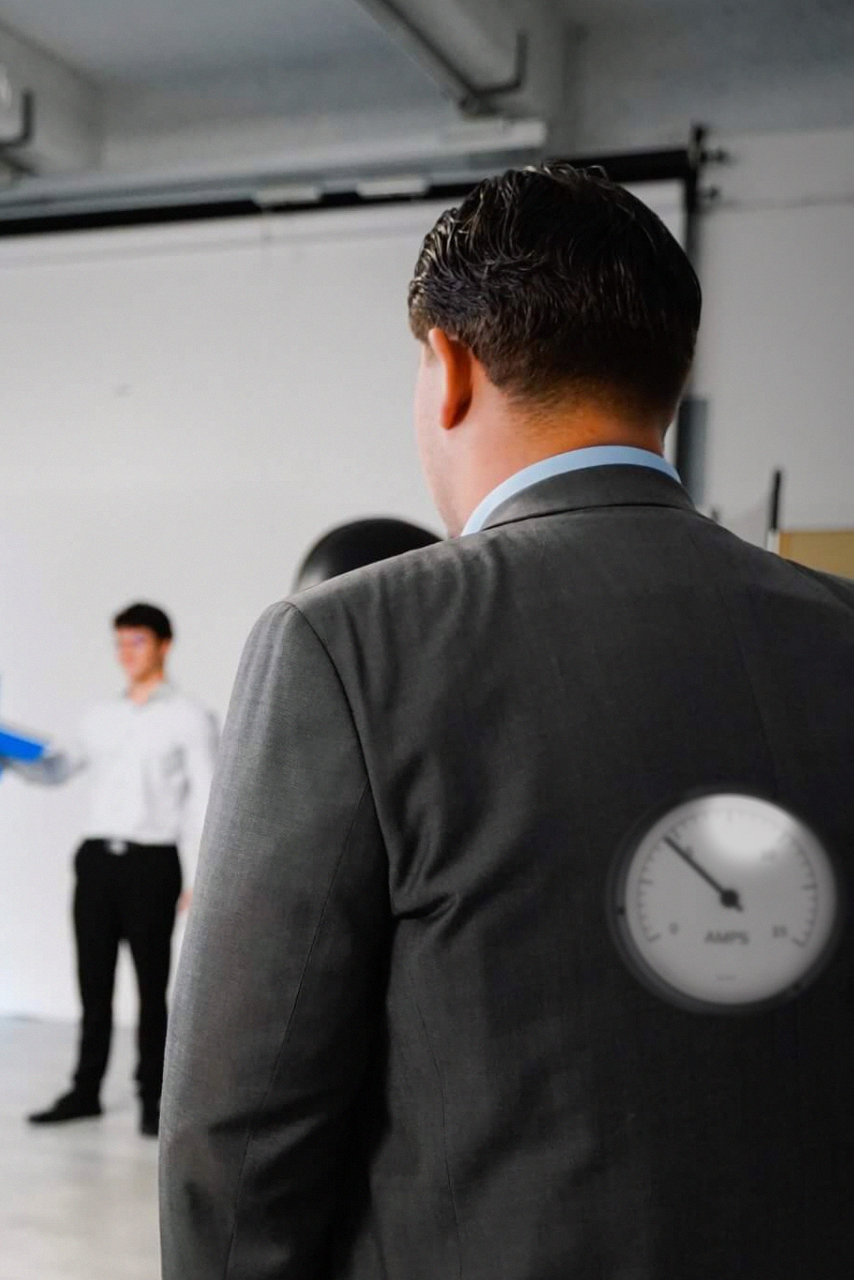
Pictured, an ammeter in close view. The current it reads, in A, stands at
4.5 A
